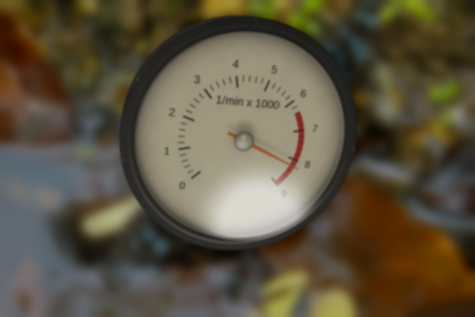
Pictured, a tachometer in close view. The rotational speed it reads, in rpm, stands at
8200 rpm
